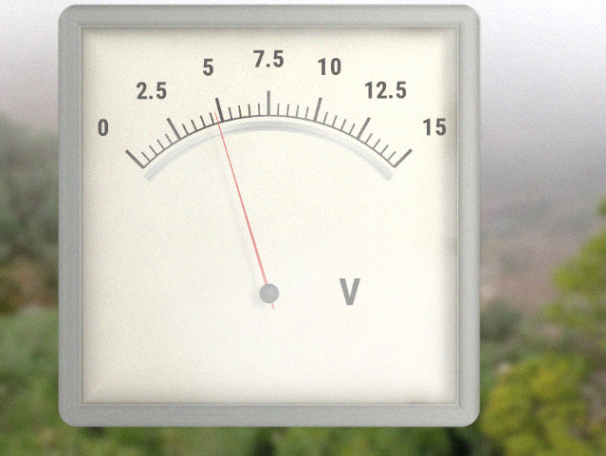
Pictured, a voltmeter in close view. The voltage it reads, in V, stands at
4.75 V
